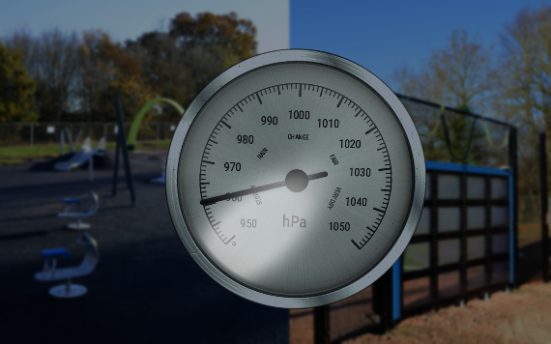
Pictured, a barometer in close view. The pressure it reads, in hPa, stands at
961 hPa
